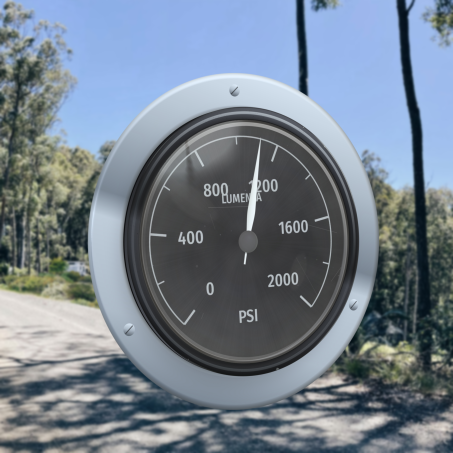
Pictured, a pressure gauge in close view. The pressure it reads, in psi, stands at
1100 psi
